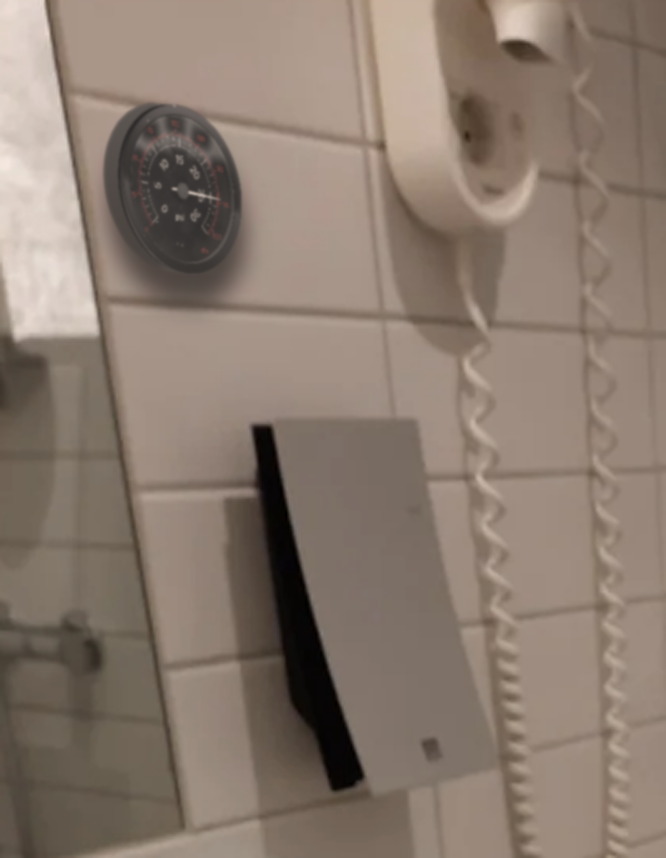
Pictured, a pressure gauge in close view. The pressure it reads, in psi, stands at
25 psi
